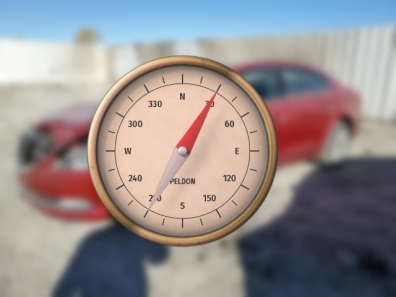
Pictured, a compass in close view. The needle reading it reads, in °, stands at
30 °
